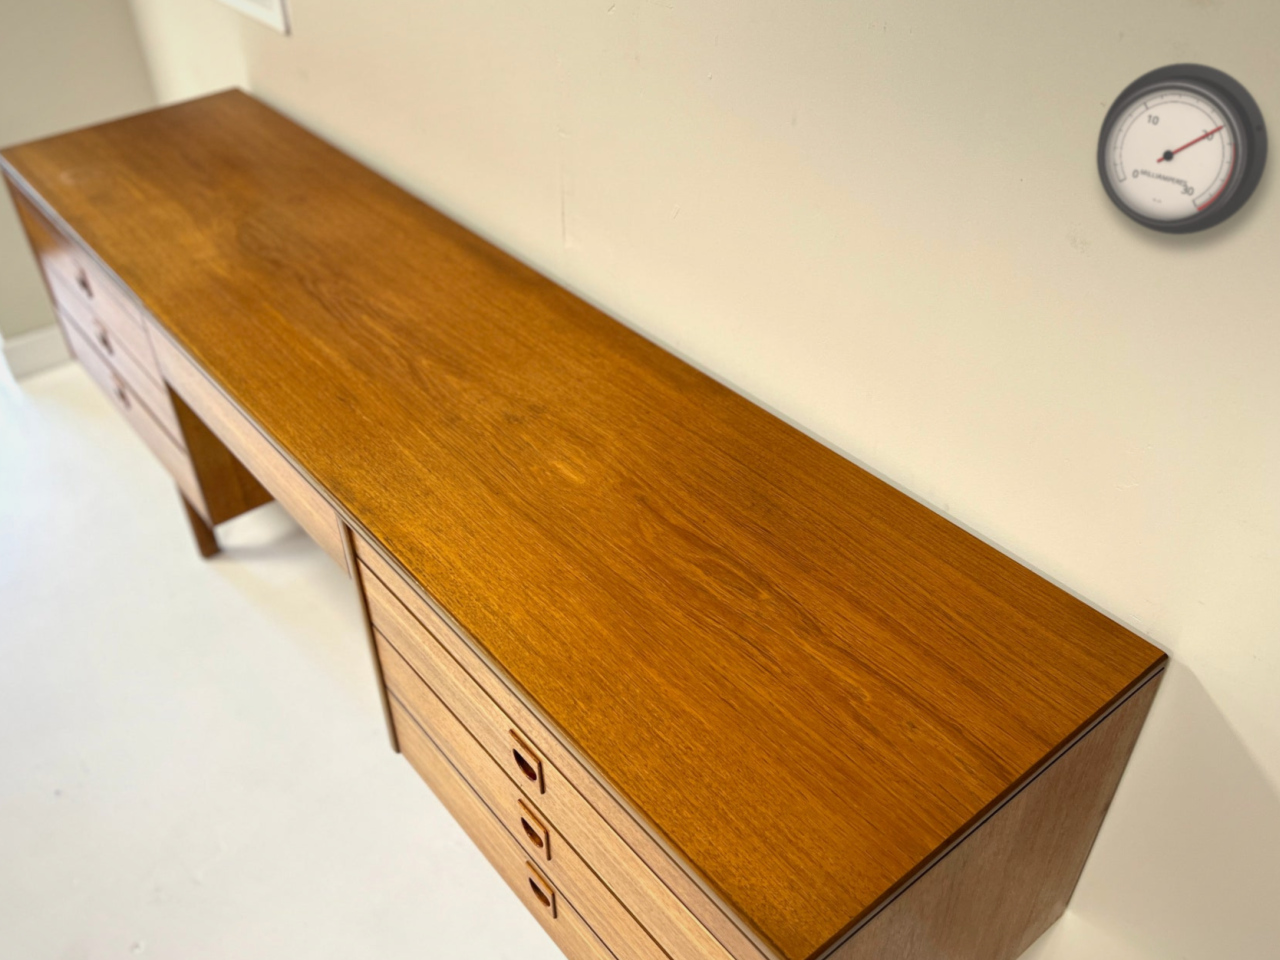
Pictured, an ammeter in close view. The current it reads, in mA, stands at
20 mA
